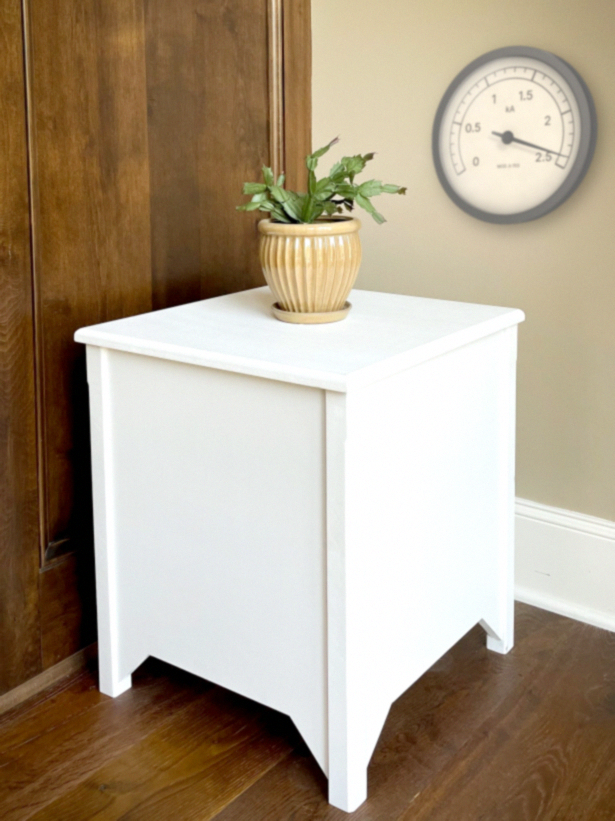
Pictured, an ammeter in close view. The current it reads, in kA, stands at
2.4 kA
